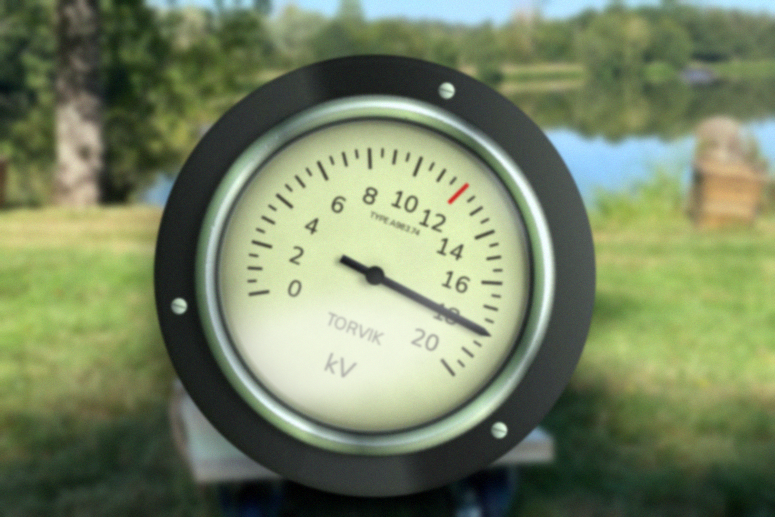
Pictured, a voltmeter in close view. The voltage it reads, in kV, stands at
18 kV
